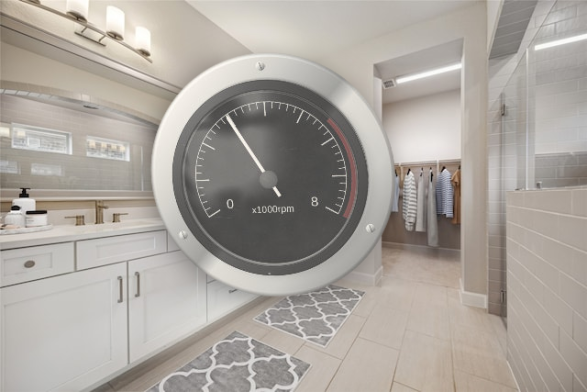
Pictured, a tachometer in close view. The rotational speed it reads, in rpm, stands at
3000 rpm
